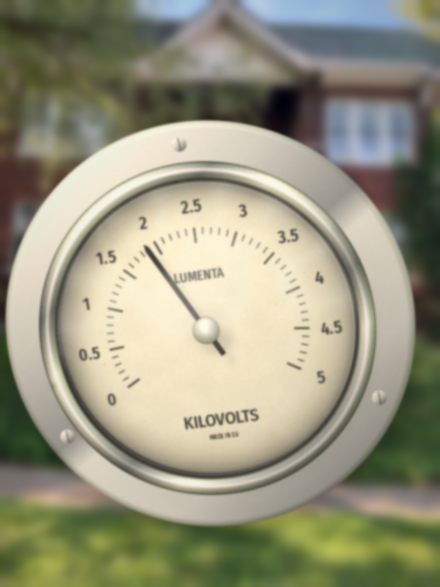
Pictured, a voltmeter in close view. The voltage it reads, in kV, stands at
1.9 kV
